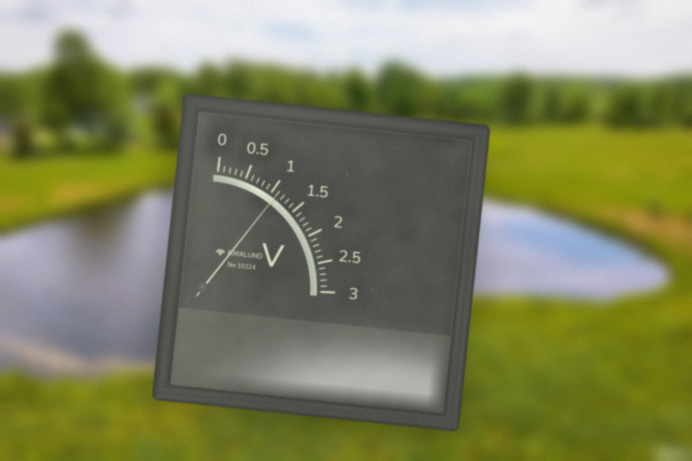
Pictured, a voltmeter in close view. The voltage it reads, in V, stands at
1.1 V
